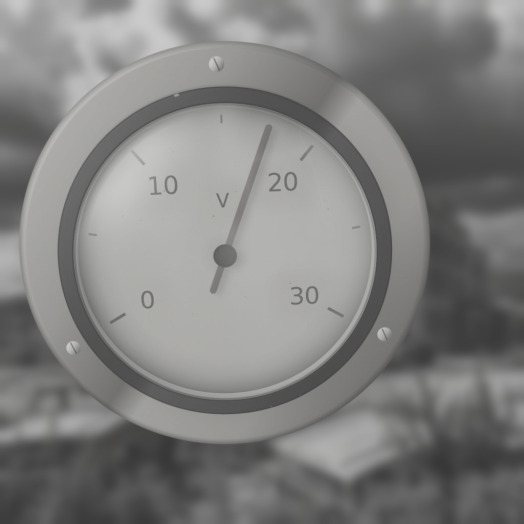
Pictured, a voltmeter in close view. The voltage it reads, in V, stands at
17.5 V
